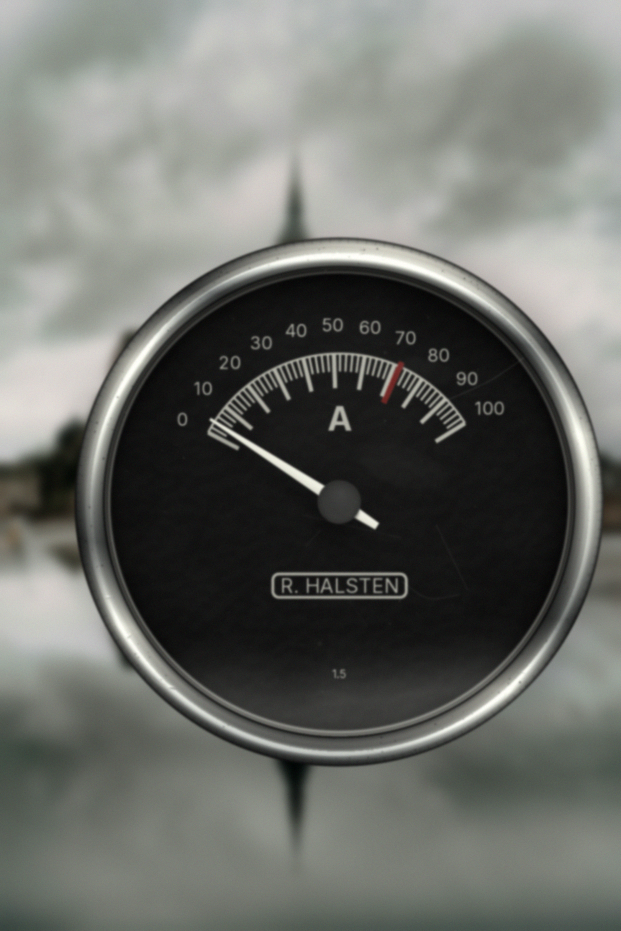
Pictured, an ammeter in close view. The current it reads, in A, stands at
4 A
